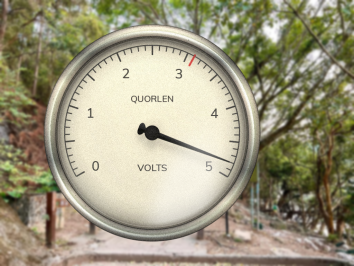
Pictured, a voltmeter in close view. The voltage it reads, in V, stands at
4.8 V
